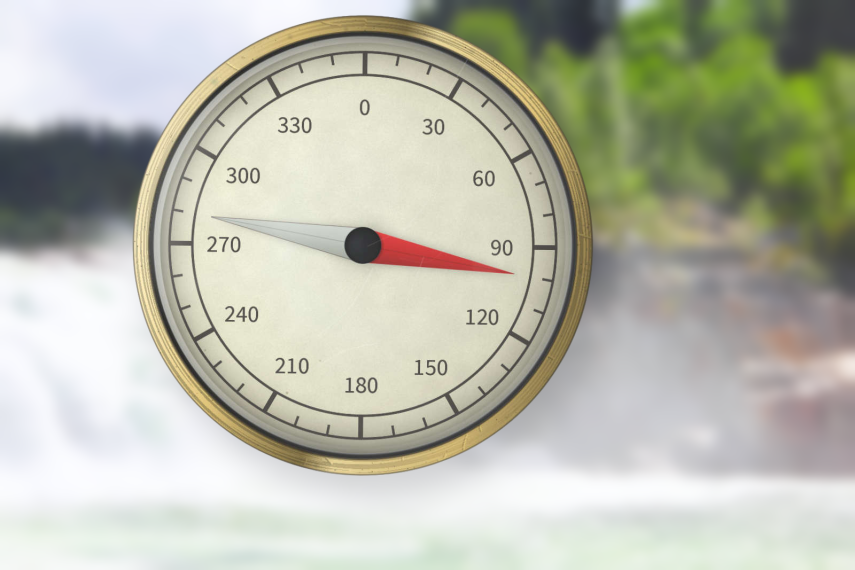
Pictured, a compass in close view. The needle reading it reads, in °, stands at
100 °
